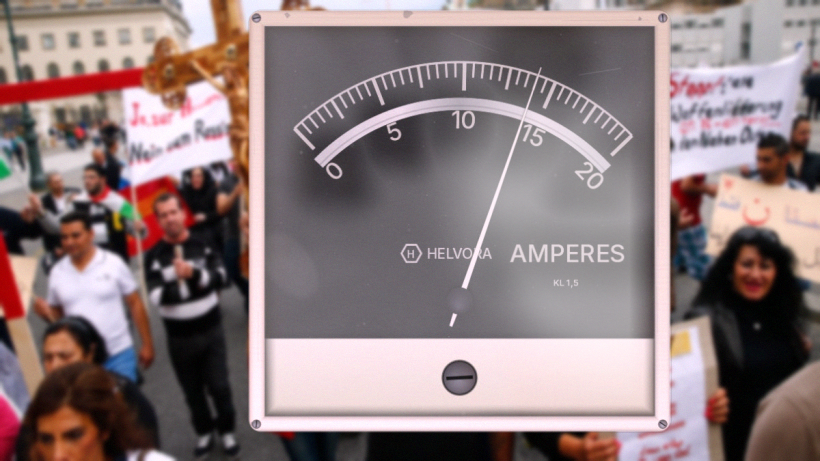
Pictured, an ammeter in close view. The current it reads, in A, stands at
14 A
